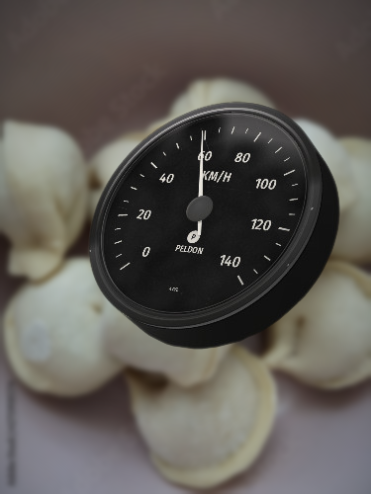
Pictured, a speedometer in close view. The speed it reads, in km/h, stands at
60 km/h
